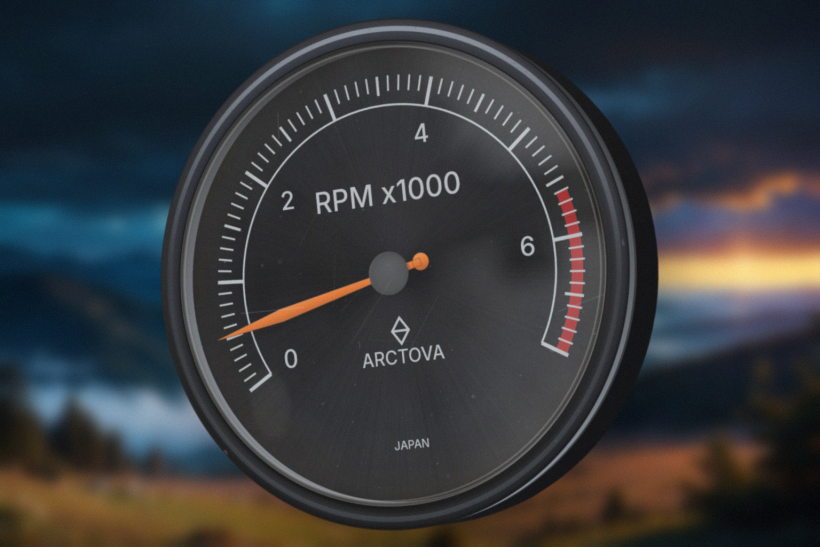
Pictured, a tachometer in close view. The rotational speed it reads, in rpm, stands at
500 rpm
